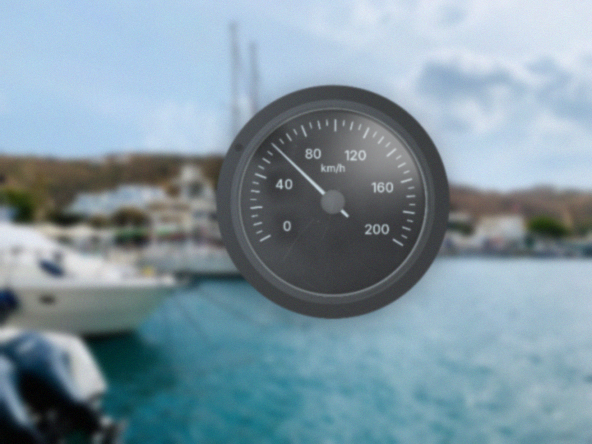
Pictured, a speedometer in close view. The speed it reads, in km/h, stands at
60 km/h
